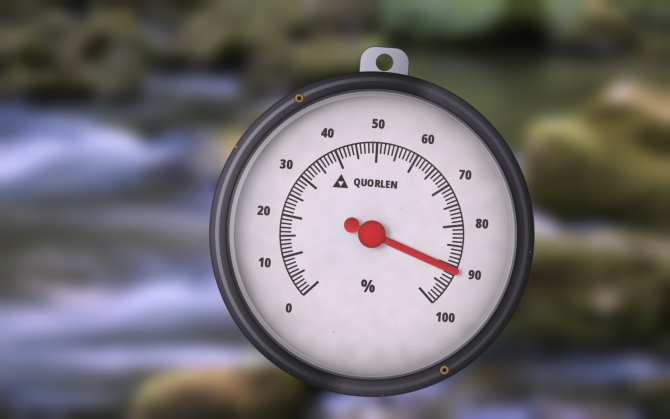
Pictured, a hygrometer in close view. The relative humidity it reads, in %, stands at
91 %
